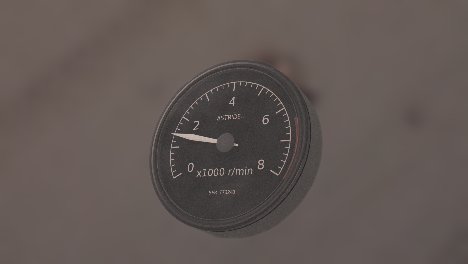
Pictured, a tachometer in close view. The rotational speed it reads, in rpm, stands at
1400 rpm
